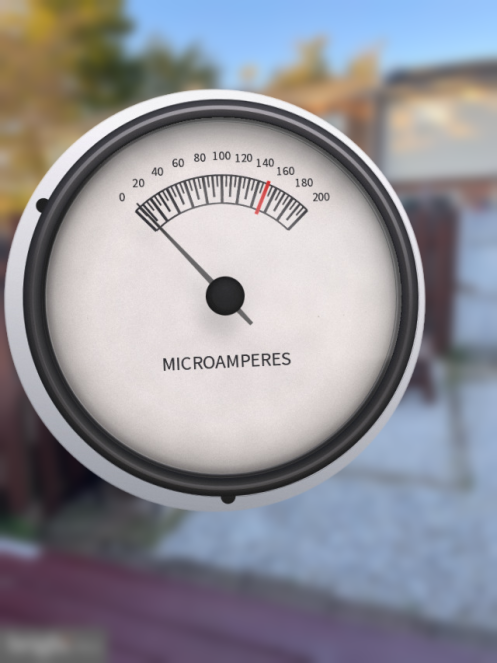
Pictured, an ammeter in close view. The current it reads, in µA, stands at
5 µA
